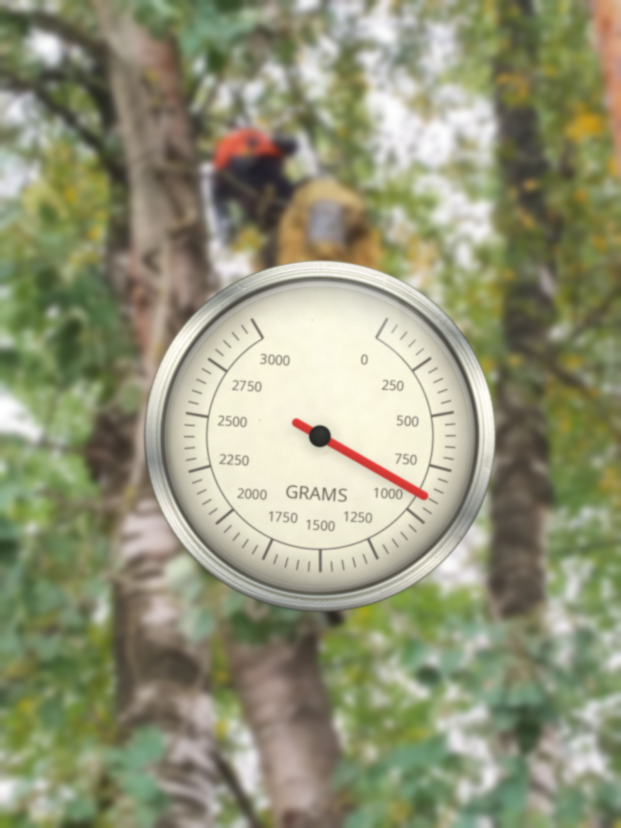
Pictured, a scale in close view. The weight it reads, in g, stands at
900 g
